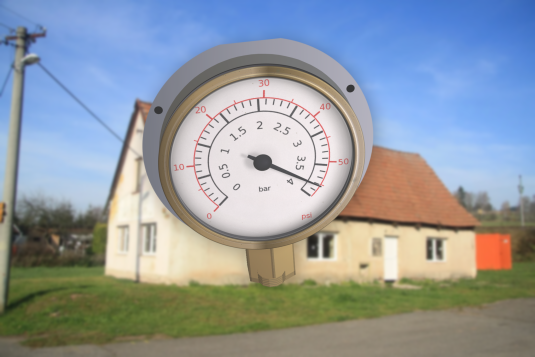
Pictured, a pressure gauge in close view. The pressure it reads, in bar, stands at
3.8 bar
